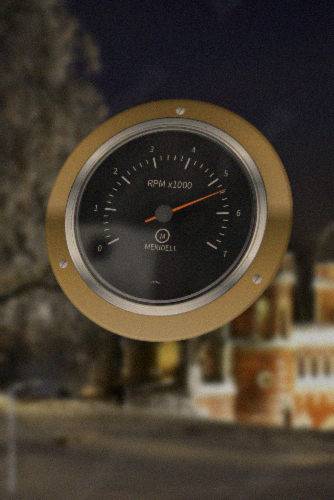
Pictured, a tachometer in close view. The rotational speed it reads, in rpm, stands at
5400 rpm
